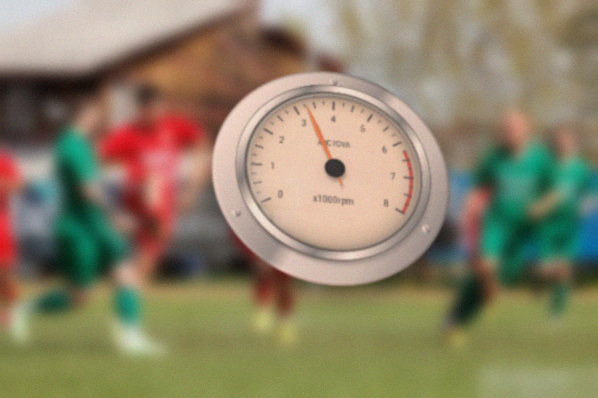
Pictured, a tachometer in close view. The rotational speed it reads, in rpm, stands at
3250 rpm
